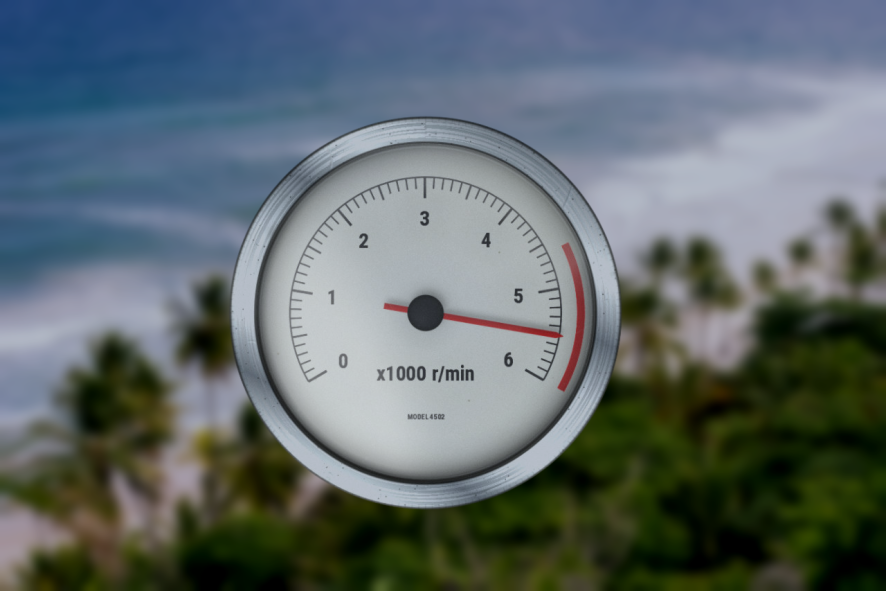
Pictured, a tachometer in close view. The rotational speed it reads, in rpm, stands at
5500 rpm
